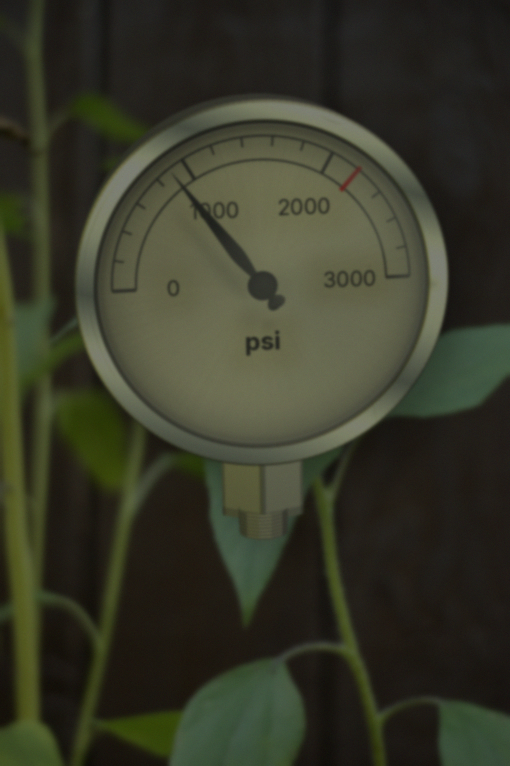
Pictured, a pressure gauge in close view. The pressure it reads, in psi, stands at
900 psi
